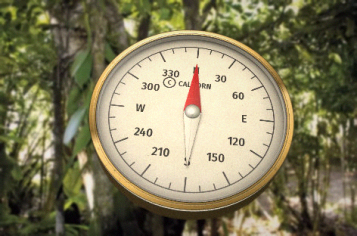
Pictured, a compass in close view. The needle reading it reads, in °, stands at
0 °
